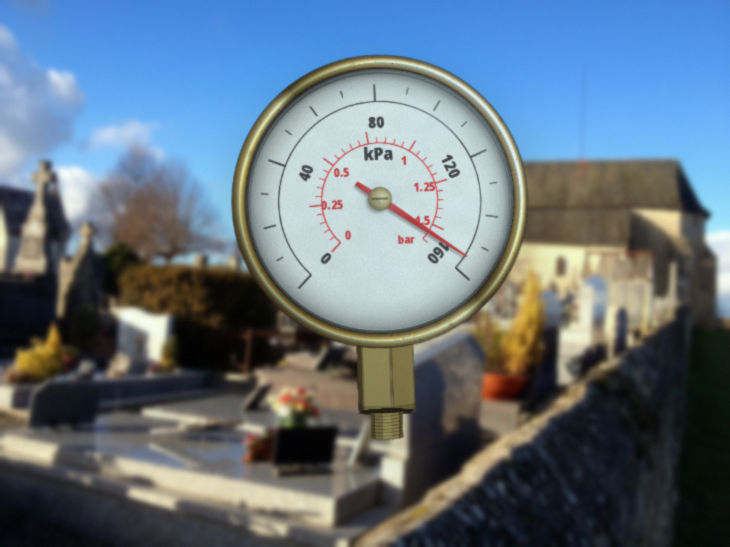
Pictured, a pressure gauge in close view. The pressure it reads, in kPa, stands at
155 kPa
